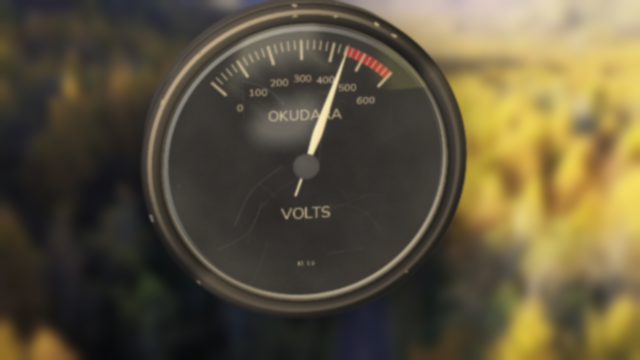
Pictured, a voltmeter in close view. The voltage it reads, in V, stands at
440 V
